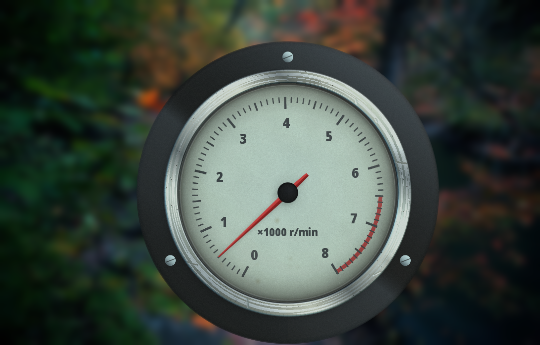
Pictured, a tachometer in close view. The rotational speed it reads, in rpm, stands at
500 rpm
